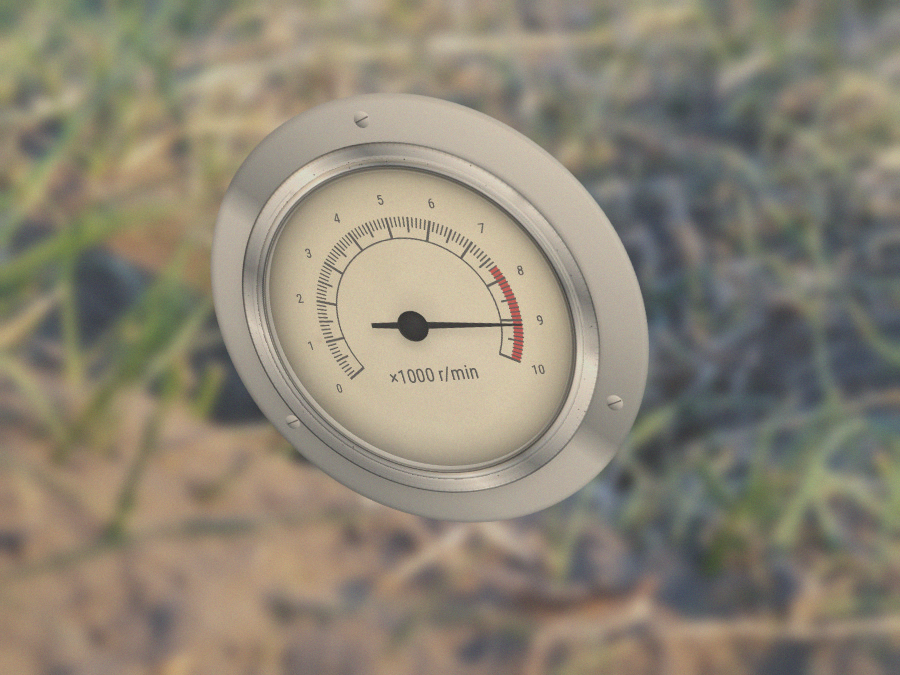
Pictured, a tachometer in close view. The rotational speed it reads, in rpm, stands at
9000 rpm
